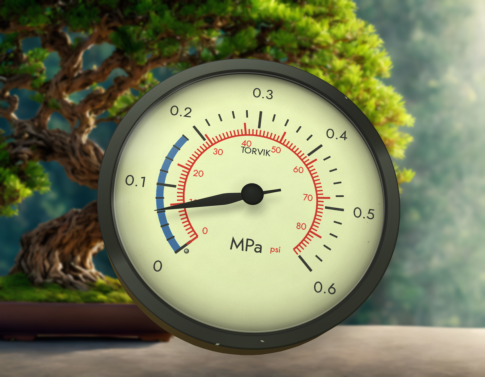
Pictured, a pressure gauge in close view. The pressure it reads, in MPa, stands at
0.06 MPa
